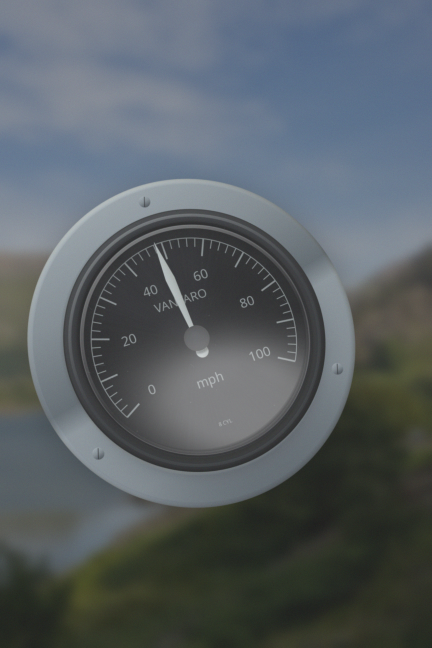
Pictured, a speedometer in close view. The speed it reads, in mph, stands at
48 mph
